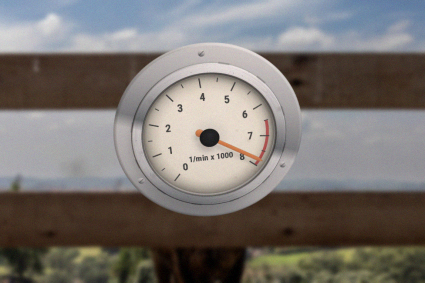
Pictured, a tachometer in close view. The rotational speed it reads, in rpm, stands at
7750 rpm
